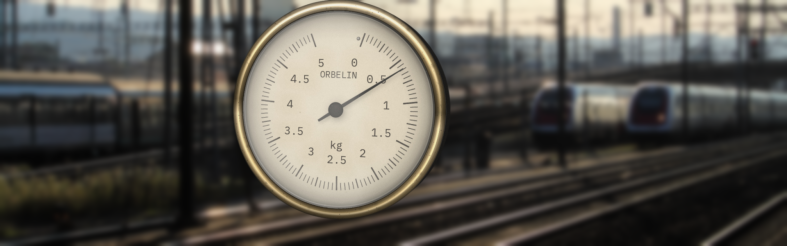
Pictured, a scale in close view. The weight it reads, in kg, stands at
0.6 kg
